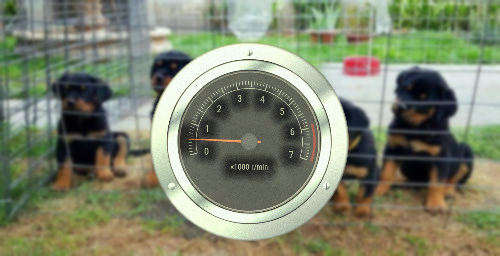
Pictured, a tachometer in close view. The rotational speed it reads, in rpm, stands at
500 rpm
